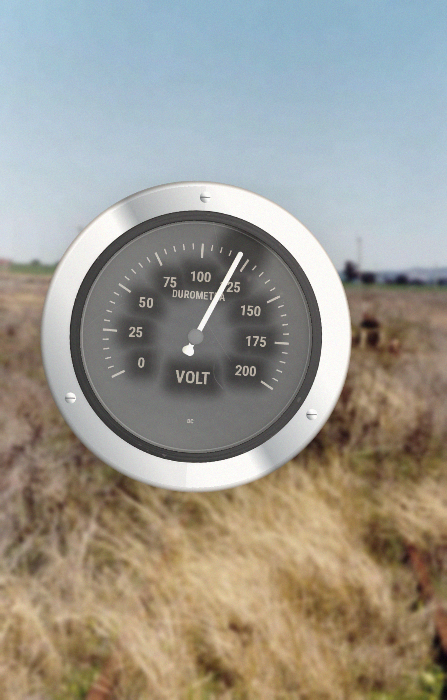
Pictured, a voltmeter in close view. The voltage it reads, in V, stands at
120 V
